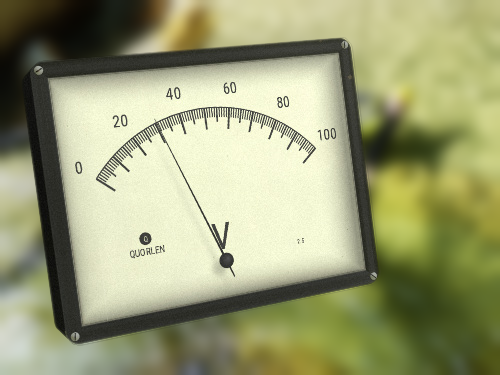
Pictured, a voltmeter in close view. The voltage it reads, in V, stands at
30 V
